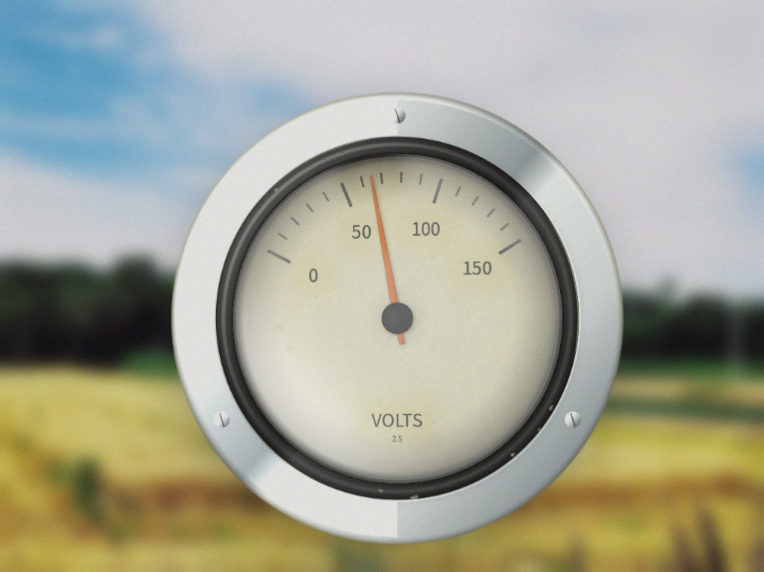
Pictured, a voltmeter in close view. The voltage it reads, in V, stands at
65 V
